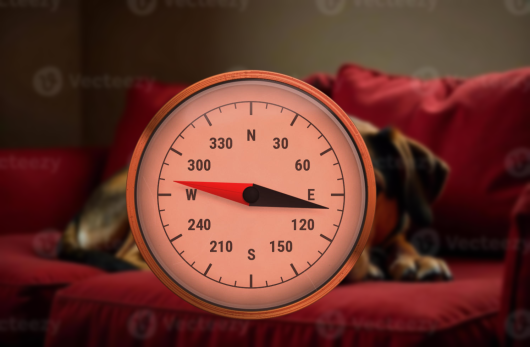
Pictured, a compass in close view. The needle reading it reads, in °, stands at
280 °
